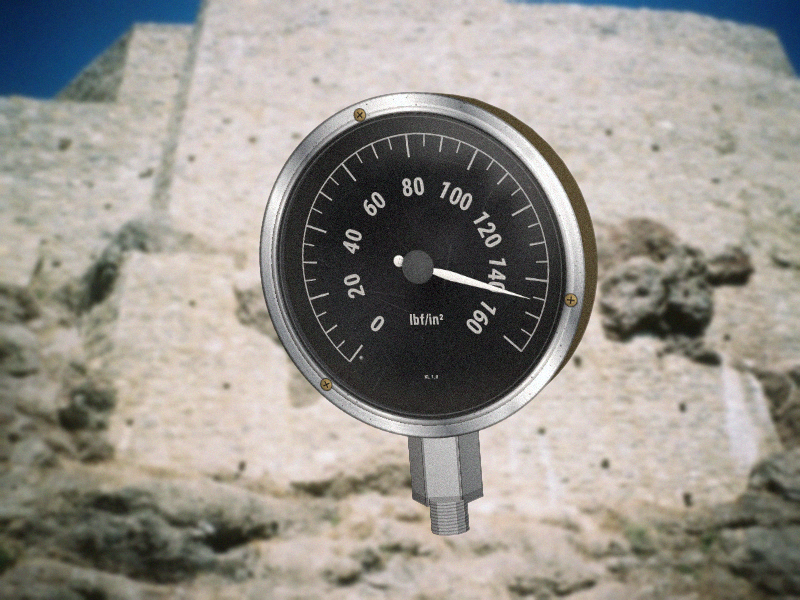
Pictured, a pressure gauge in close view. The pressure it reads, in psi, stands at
145 psi
